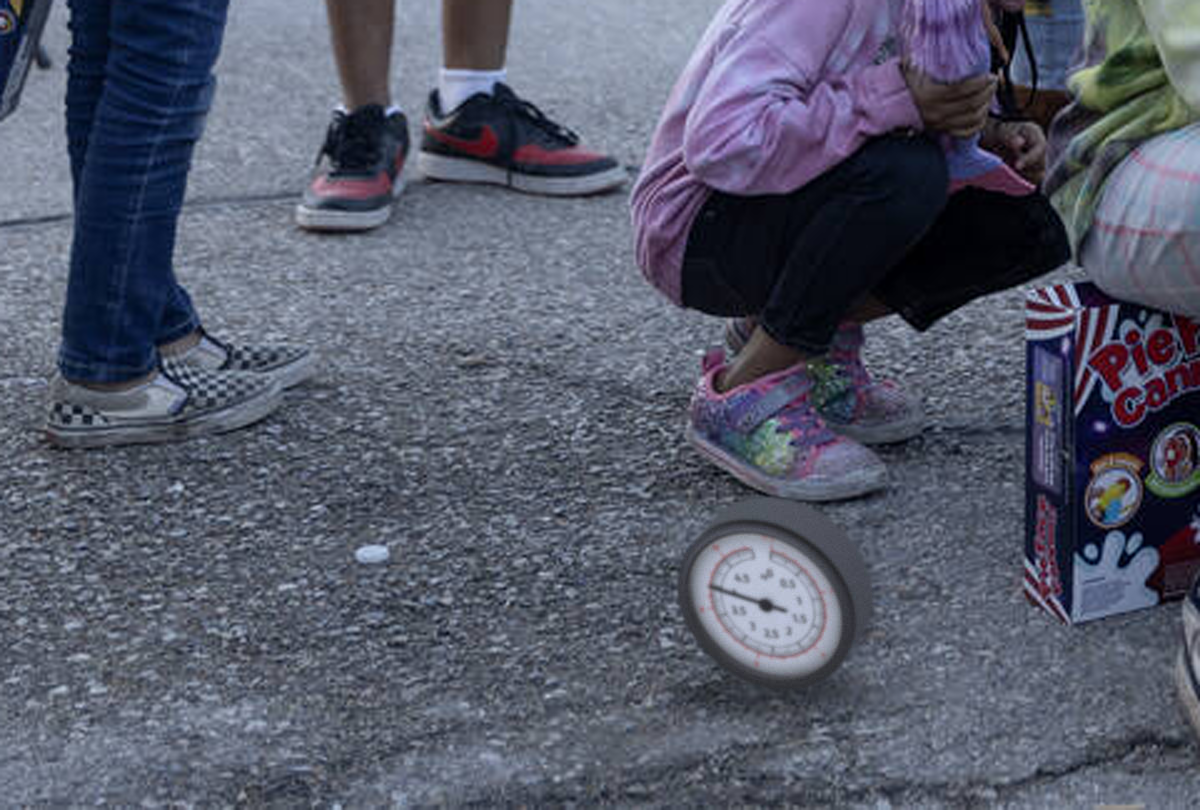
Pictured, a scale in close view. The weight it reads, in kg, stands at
4 kg
